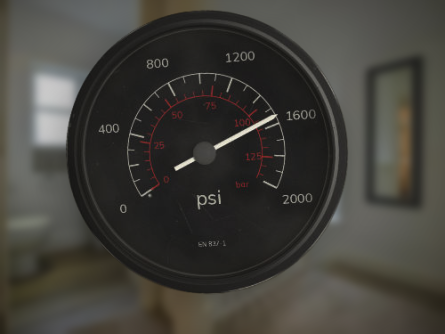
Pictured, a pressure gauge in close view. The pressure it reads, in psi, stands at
1550 psi
